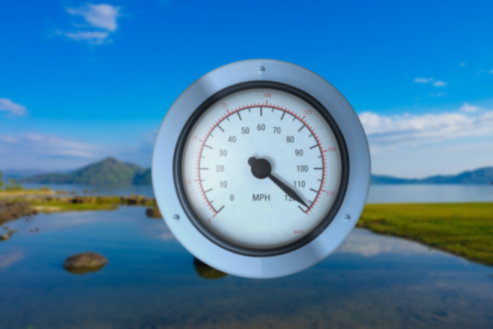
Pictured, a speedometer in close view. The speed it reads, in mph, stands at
117.5 mph
